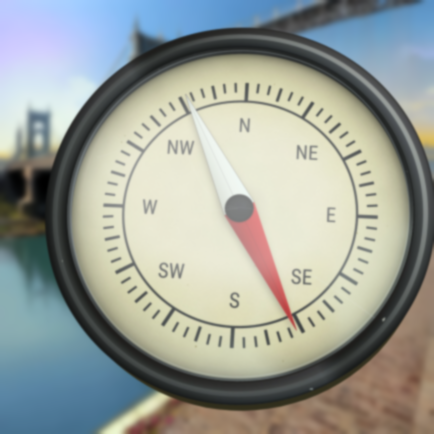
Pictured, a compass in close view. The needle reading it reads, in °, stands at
152.5 °
